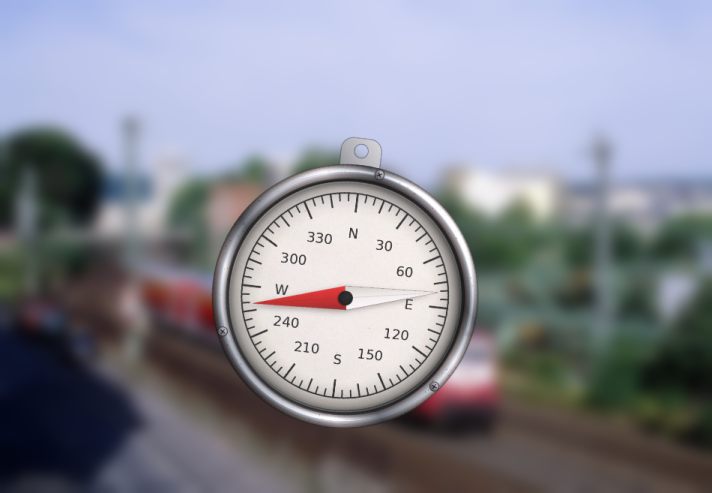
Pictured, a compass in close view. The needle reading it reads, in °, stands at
260 °
